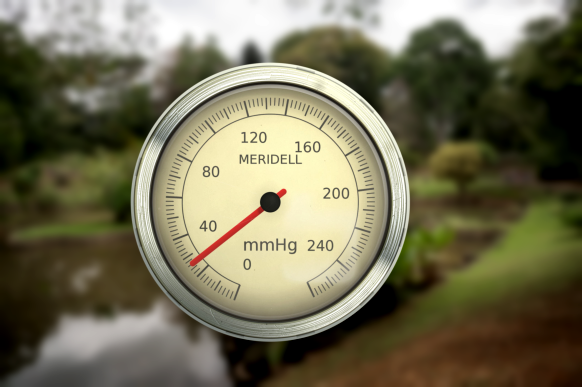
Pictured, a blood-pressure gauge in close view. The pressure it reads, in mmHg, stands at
26 mmHg
